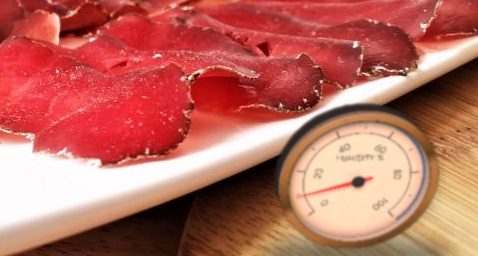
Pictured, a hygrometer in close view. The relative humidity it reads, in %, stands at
10 %
